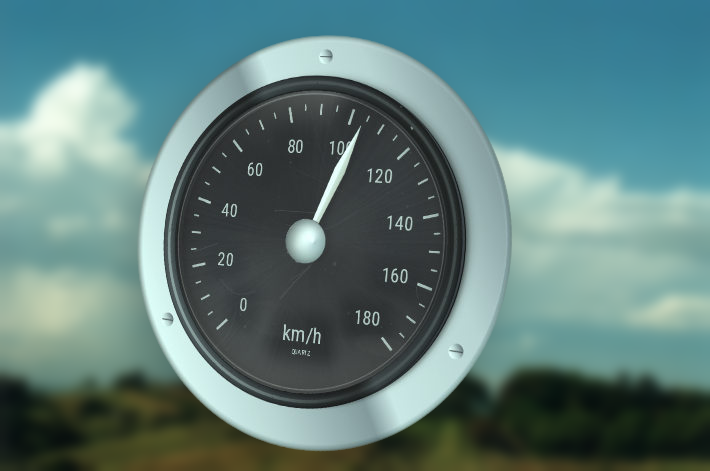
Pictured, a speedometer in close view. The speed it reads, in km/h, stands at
105 km/h
